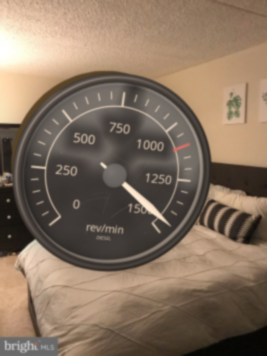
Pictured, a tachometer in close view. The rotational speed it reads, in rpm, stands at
1450 rpm
